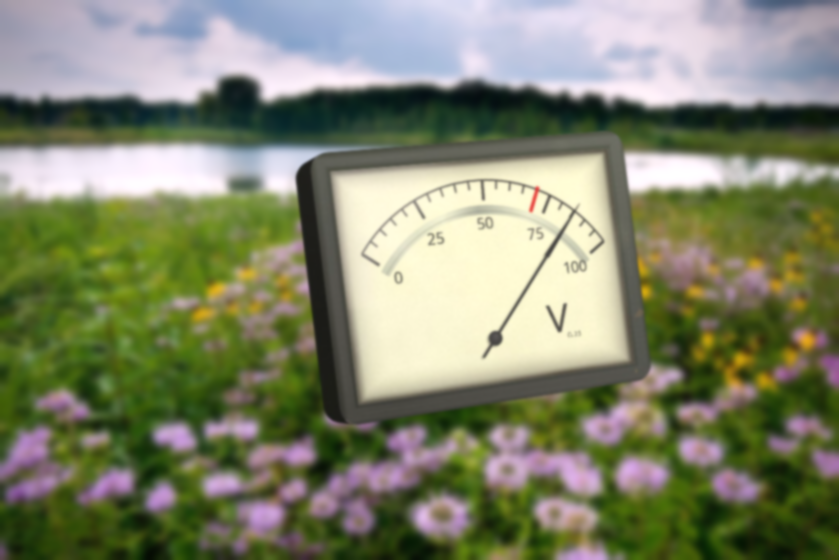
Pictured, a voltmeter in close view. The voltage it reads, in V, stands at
85 V
